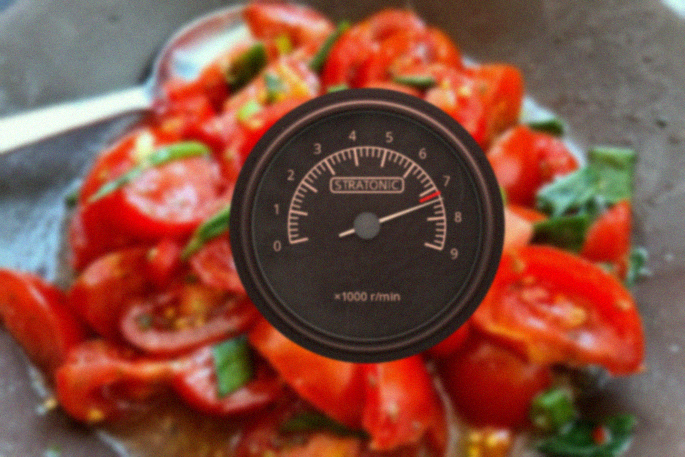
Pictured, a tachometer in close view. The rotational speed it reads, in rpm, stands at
7400 rpm
